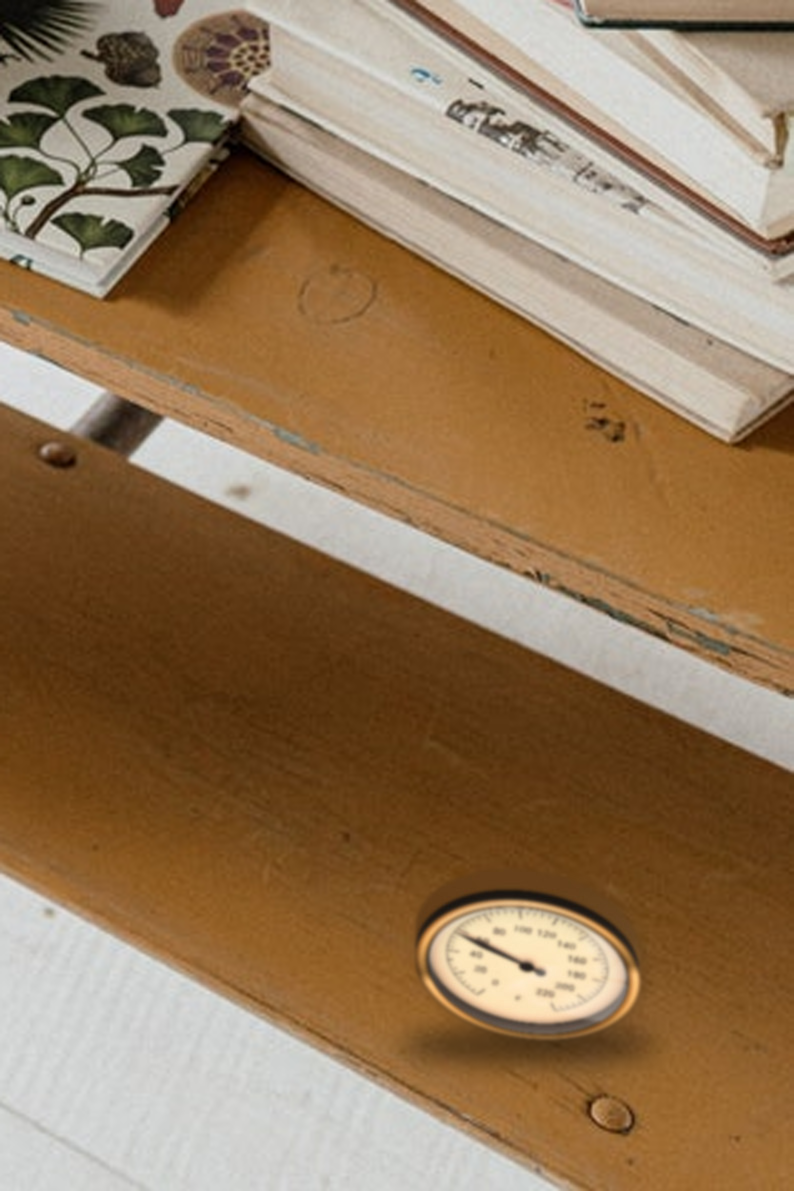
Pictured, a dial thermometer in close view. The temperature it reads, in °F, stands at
60 °F
